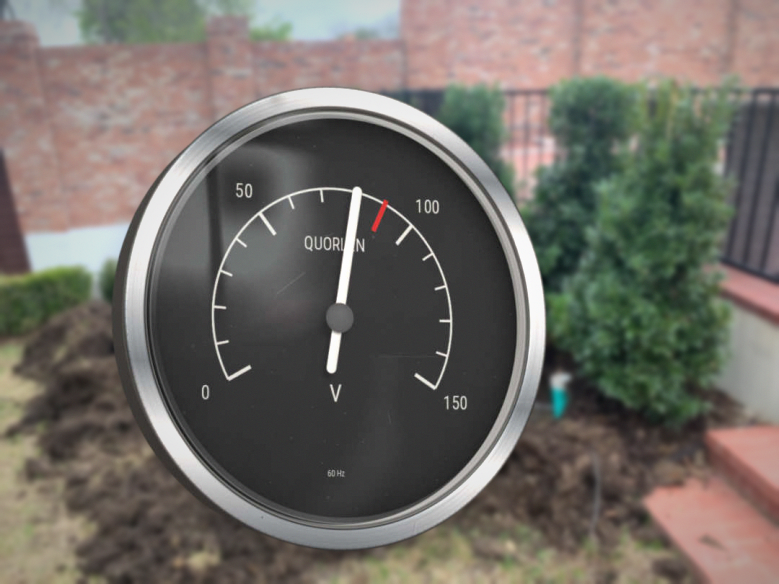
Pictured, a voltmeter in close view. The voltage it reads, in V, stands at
80 V
